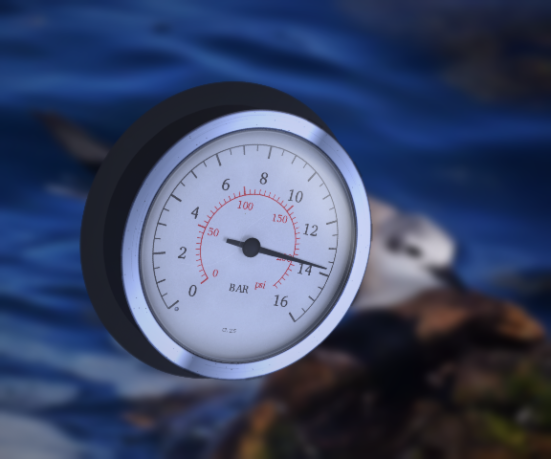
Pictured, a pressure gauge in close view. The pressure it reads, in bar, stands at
13.75 bar
